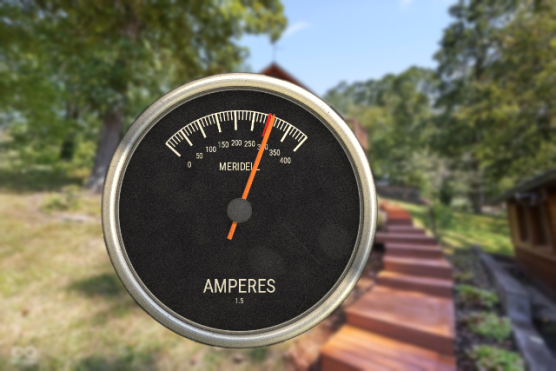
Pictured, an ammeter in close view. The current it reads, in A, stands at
300 A
